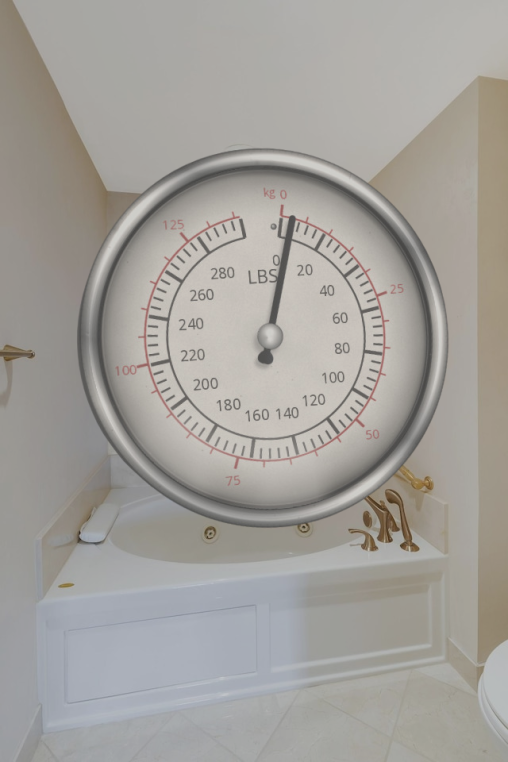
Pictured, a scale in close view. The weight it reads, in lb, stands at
4 lb
